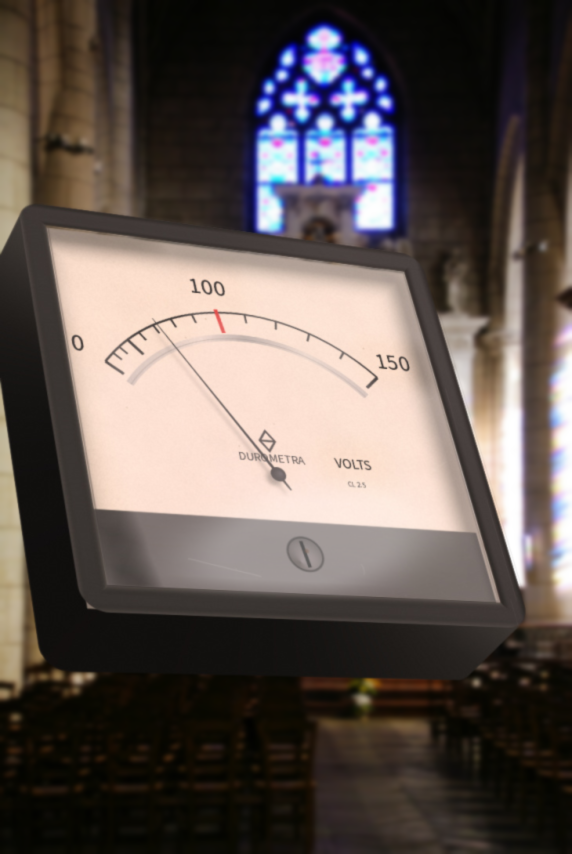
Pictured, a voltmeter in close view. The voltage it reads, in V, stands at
70 V
